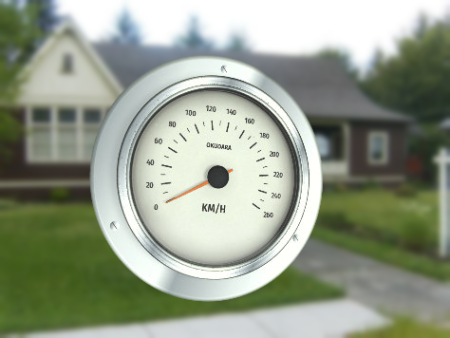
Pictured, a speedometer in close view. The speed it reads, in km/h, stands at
0 km/h
